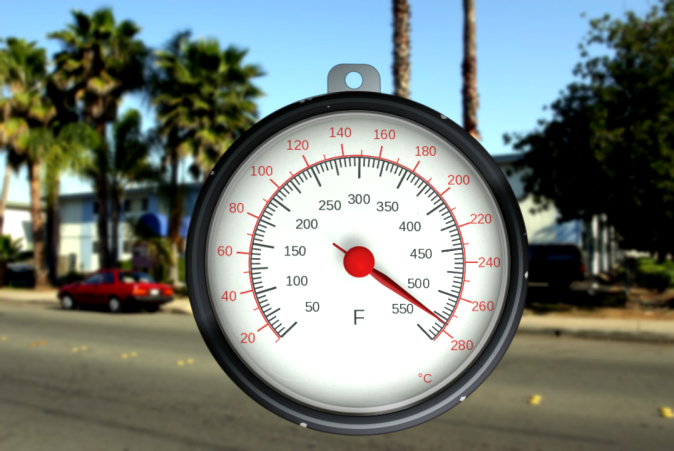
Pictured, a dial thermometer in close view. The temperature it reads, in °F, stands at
530 °F
